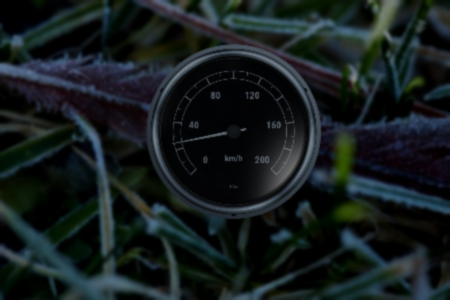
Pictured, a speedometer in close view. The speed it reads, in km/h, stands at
25 km/h
